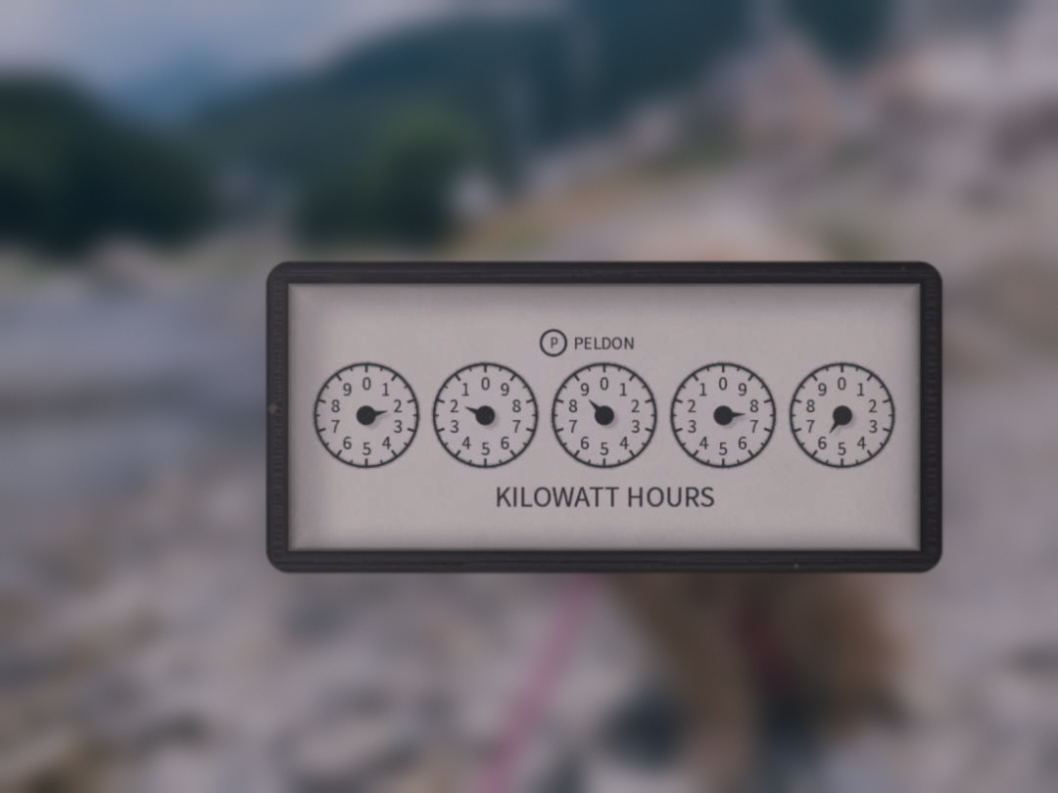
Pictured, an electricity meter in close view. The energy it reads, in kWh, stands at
21876 kWh
